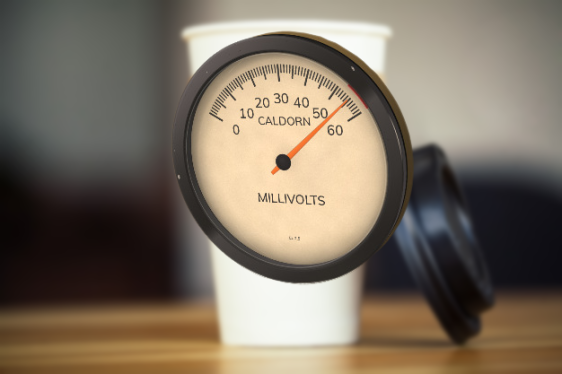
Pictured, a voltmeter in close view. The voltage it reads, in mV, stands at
55 mV
